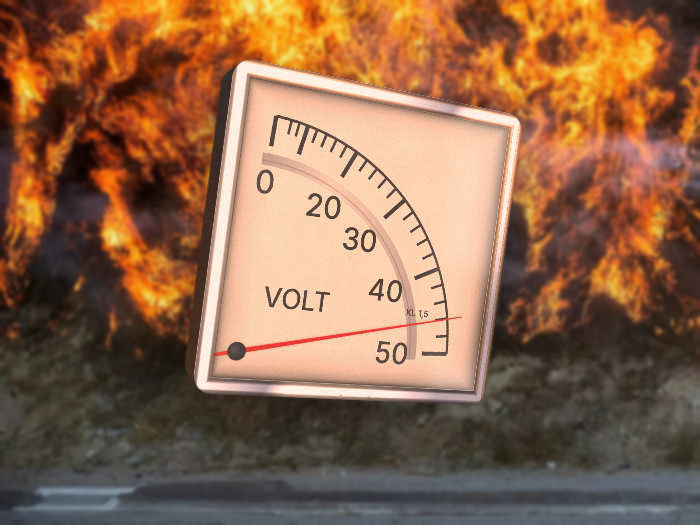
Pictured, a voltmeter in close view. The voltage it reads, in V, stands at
46 V
